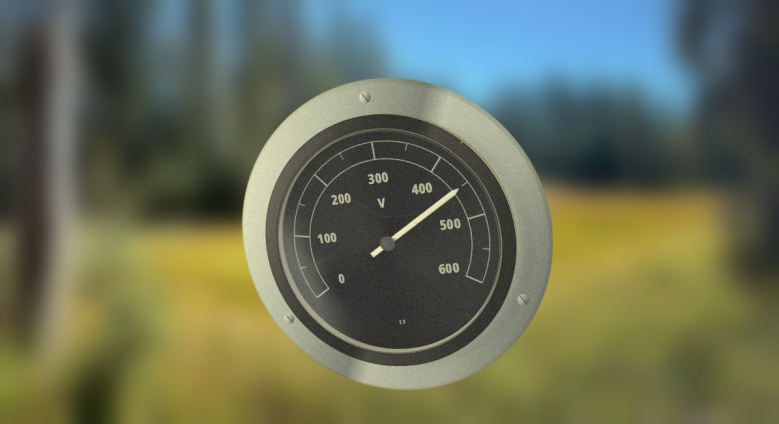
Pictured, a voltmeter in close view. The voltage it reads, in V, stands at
450 V
